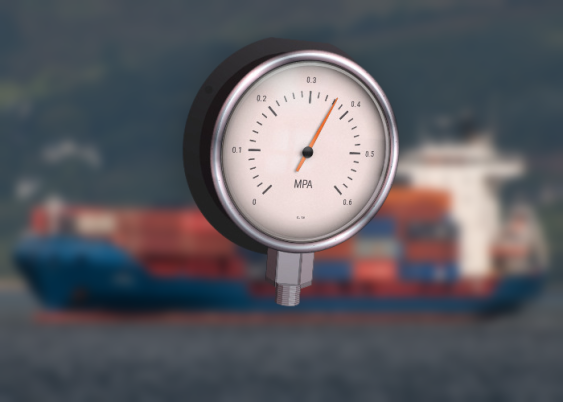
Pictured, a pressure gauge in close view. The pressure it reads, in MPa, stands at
0.36 MPa
